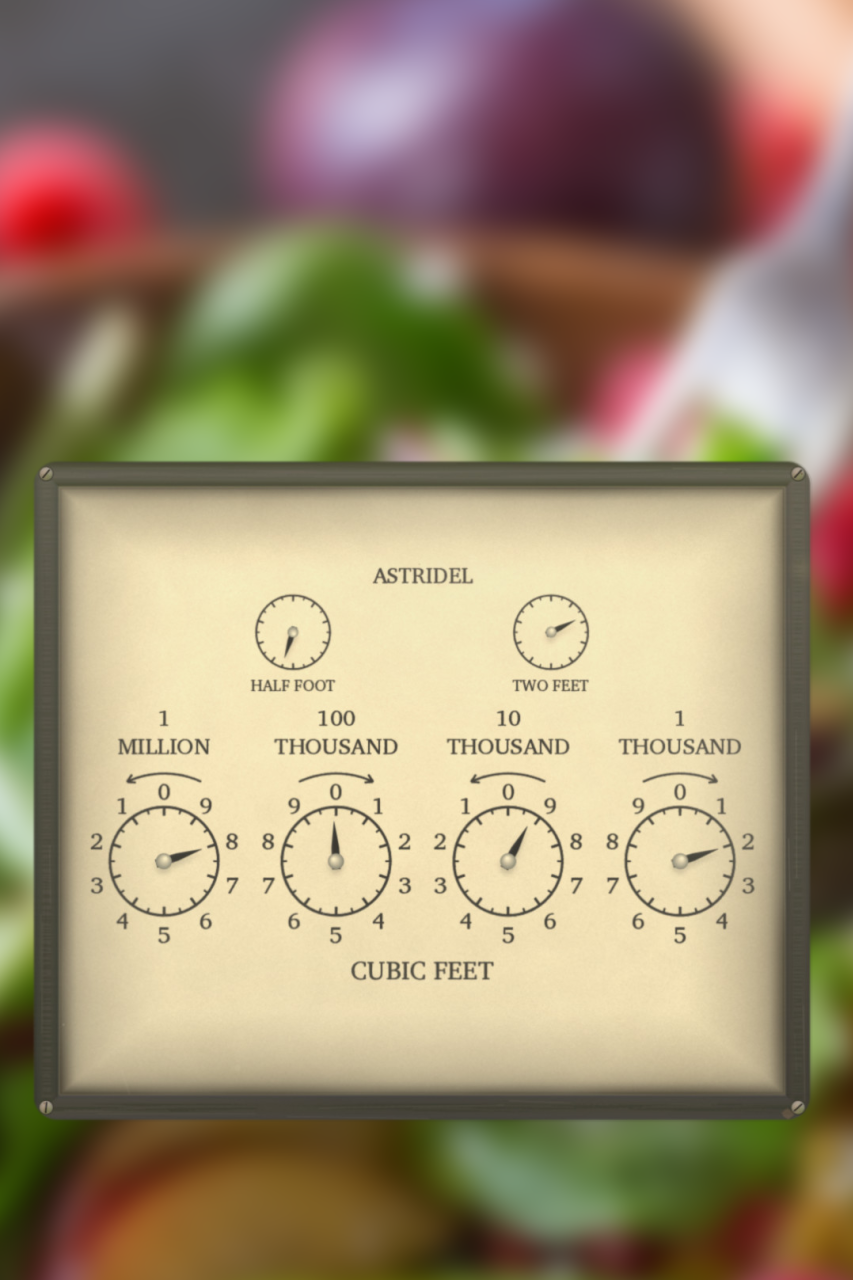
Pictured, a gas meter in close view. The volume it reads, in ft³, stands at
799200 ft³
